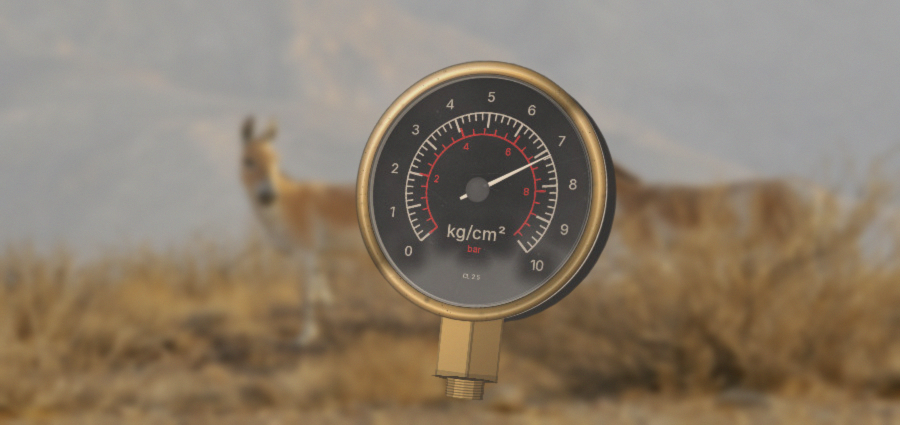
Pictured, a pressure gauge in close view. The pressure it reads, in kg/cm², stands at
7.2 kg/cm²
